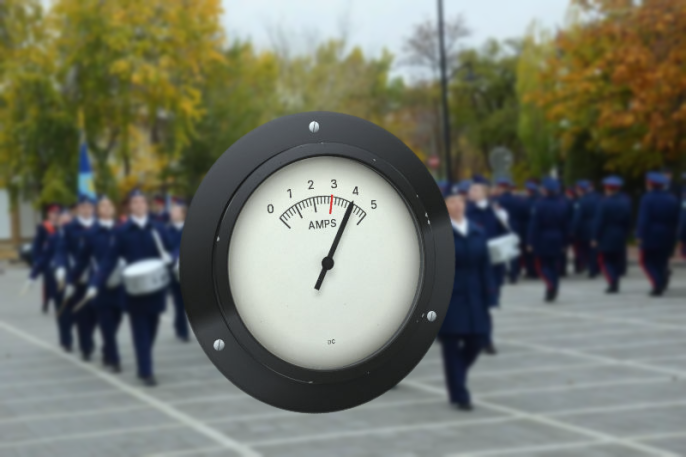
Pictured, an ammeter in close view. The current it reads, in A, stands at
4 A
